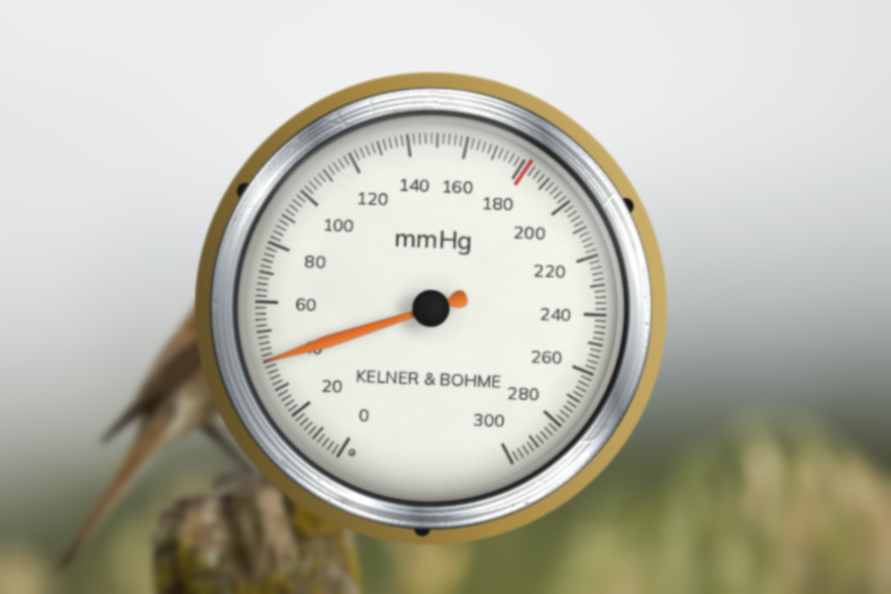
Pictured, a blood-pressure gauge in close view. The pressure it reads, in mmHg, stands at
40 mmHg
